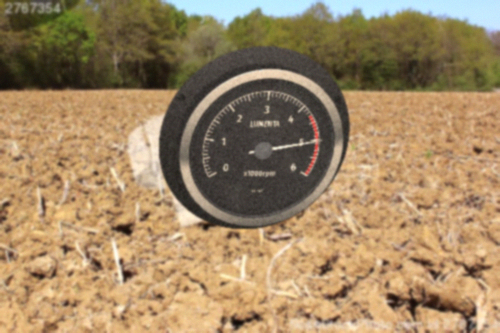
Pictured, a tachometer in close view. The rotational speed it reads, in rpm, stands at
5000 rpm
